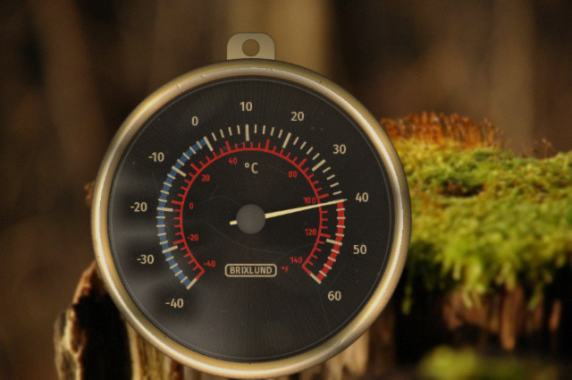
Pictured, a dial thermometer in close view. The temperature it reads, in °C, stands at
40 °C
